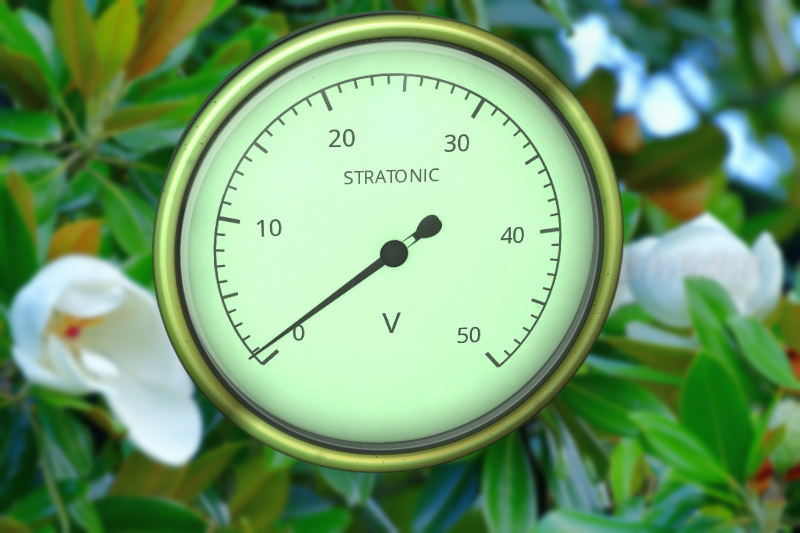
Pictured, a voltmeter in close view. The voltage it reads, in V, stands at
1 V
